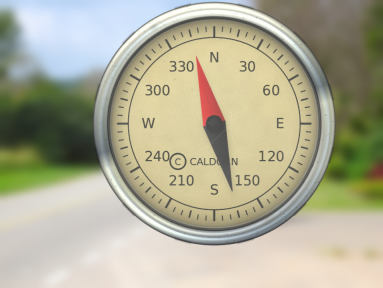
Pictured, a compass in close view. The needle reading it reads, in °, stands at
345 °
